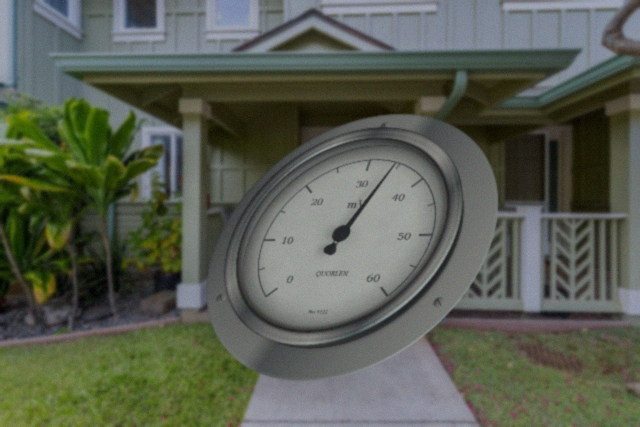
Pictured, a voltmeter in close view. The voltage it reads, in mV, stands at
35 mV
